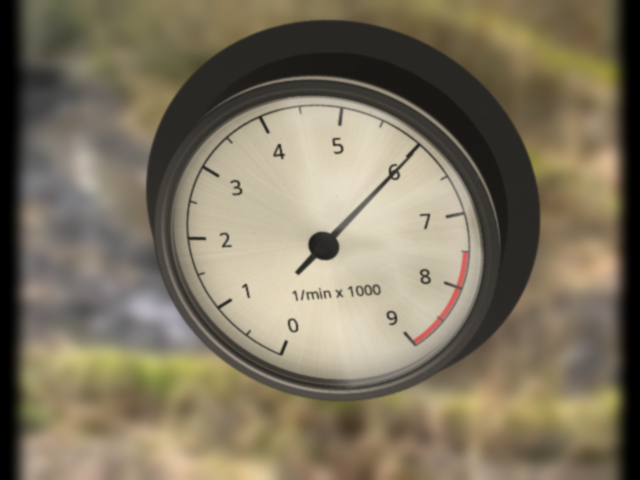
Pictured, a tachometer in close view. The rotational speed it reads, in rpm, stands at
6000 rpm
